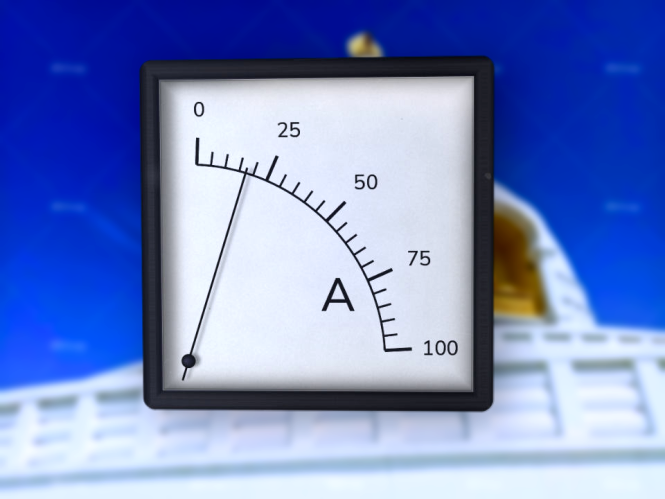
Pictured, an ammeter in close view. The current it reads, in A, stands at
17.5 A
